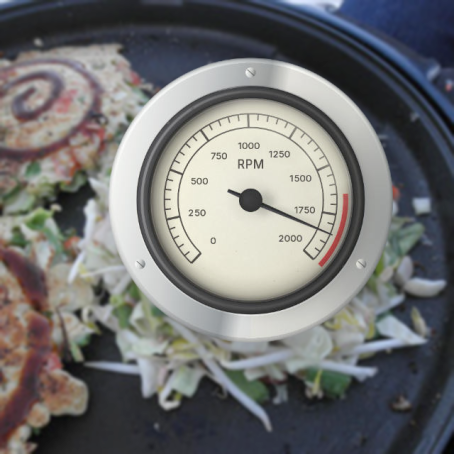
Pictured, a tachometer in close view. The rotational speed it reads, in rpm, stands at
1850 rpm
